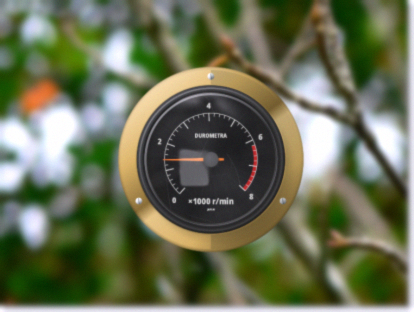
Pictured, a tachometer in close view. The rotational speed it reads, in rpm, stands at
1400 rpm
